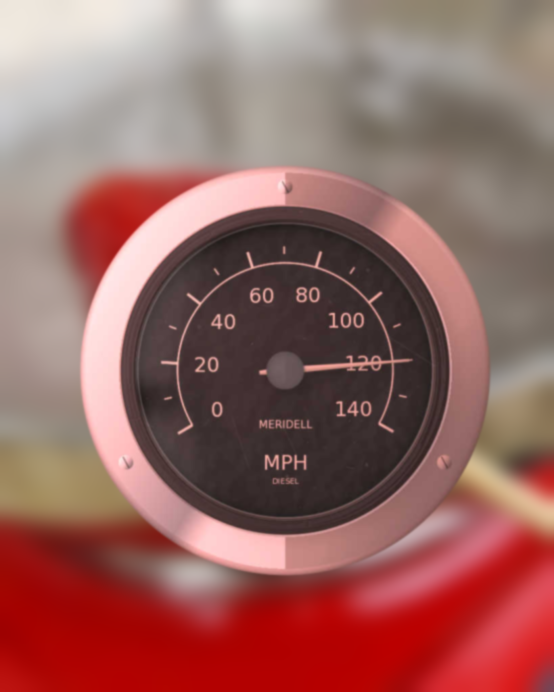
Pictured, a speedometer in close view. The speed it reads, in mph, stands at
120 mph
